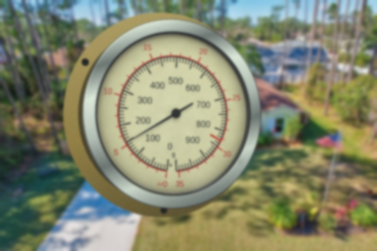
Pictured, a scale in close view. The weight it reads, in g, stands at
150 g
